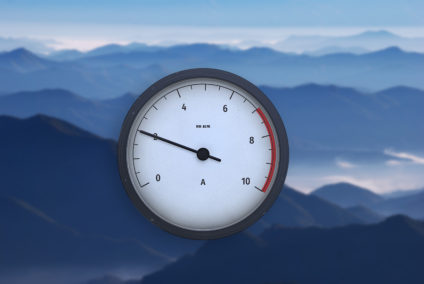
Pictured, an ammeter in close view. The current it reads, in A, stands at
2 A
